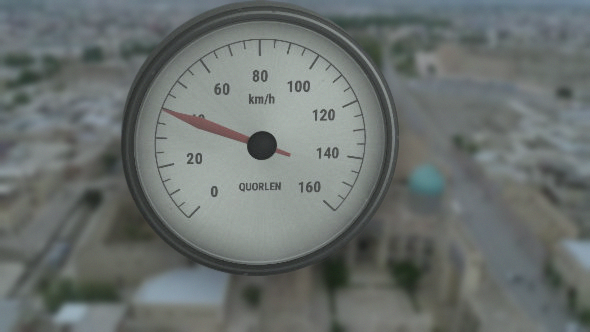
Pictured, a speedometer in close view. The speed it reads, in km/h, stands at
40 km/h
